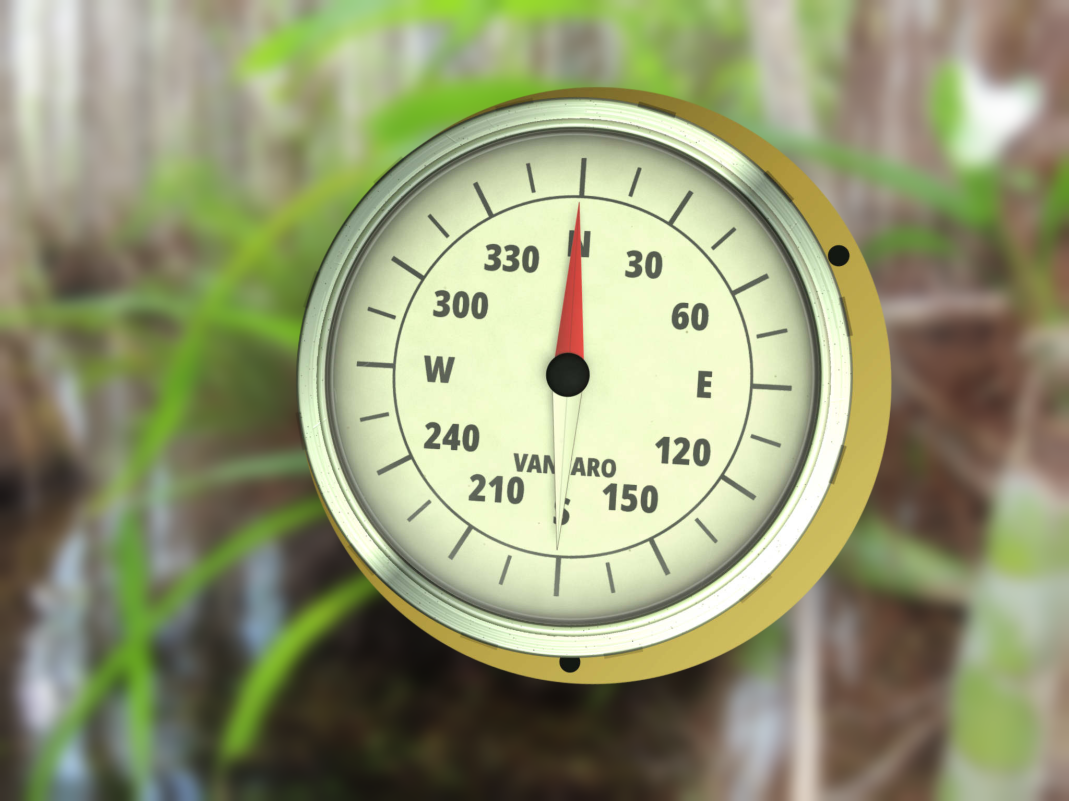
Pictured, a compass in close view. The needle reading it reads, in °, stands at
0 °
